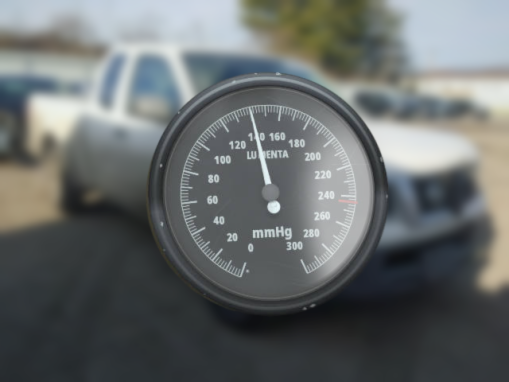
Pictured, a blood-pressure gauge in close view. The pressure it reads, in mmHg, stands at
140 mmHg
